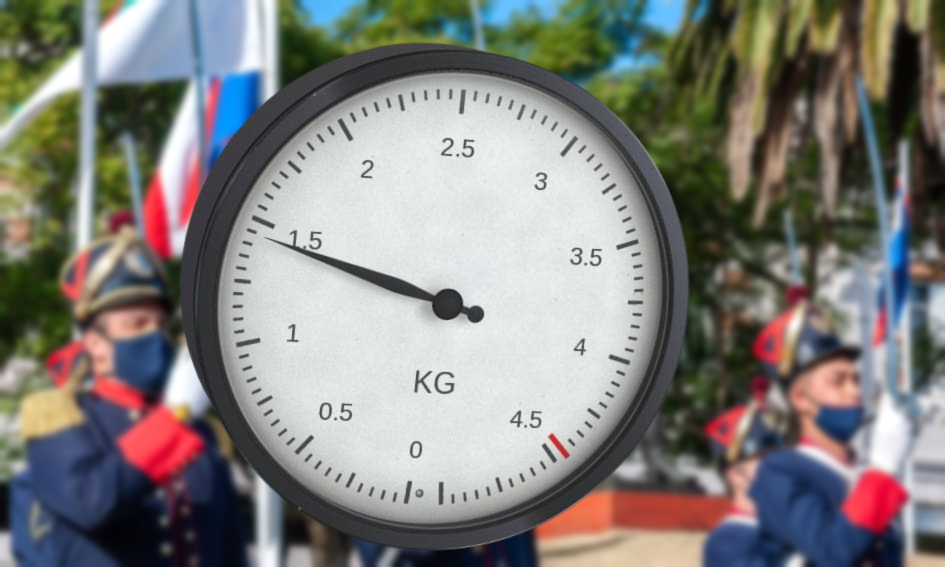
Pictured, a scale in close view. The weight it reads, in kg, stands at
1.45 kg
